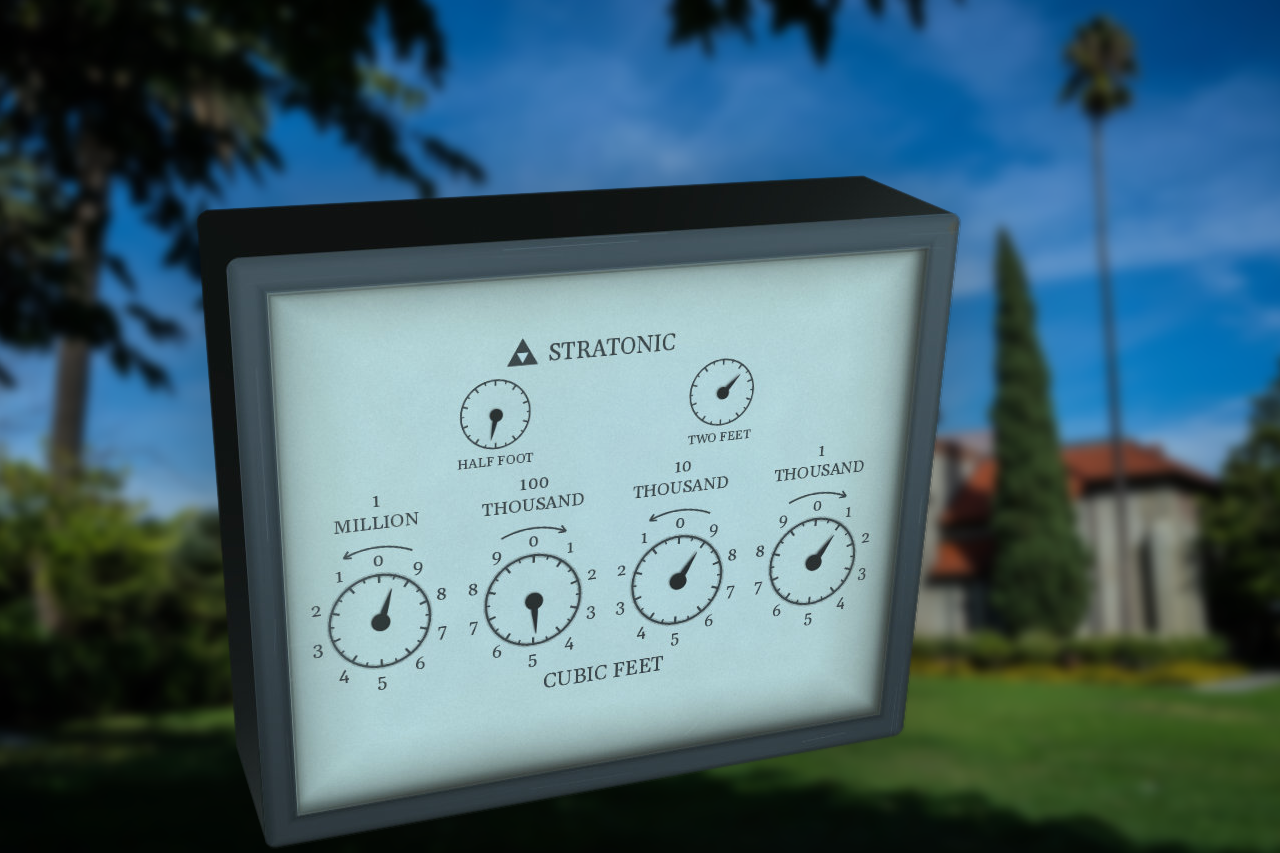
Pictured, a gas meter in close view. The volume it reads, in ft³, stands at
949100 ft³
